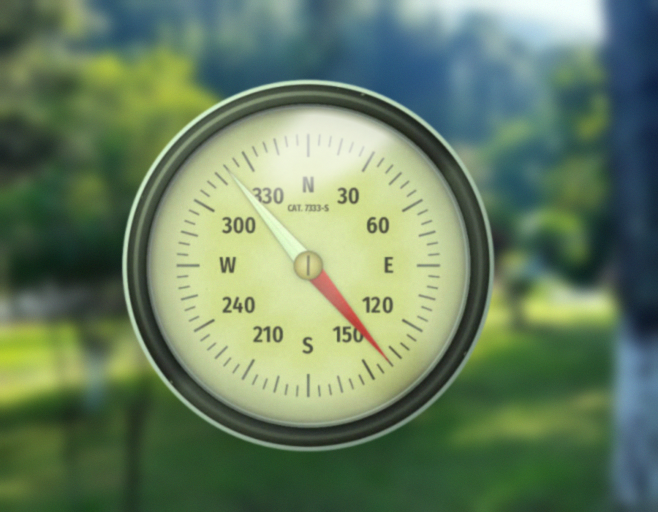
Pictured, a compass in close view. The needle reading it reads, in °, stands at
140 °
